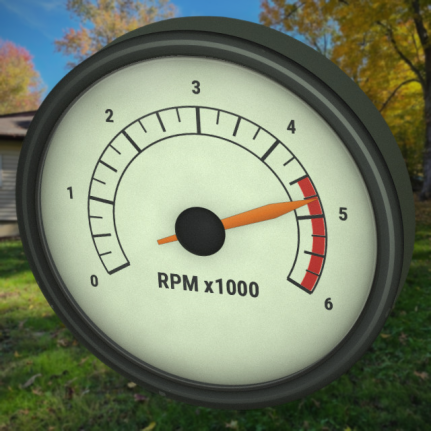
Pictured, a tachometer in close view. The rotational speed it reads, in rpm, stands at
4750 rpm
